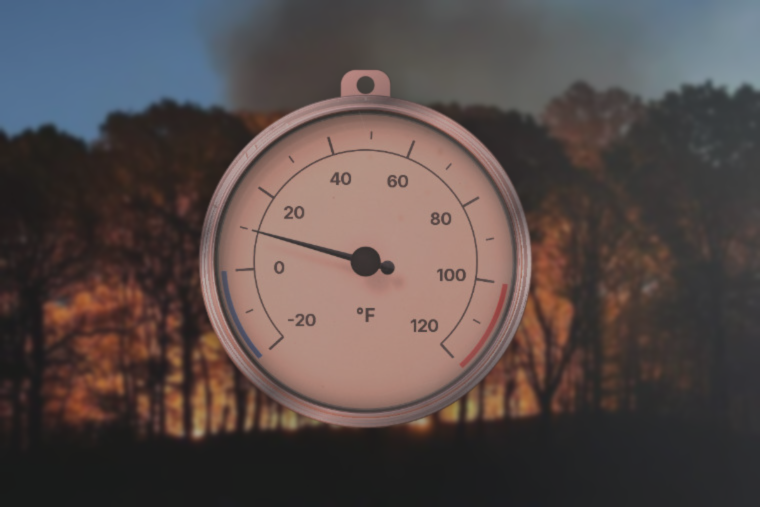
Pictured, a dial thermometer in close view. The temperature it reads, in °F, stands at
10 °F
